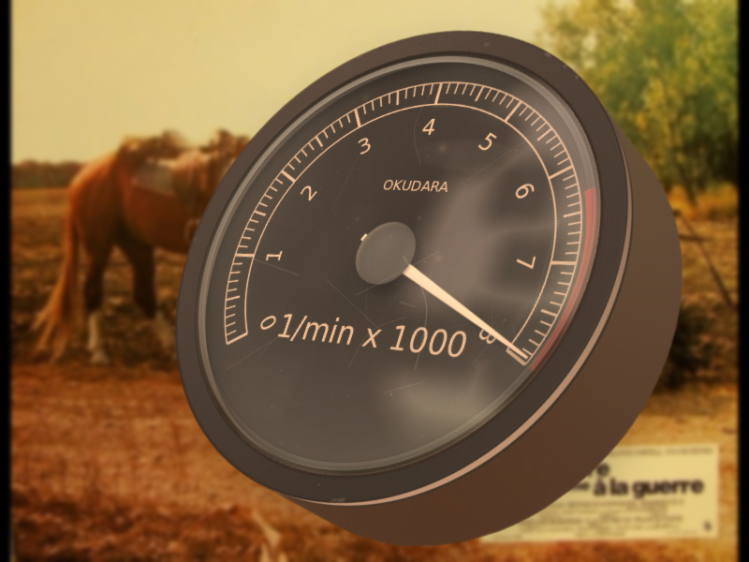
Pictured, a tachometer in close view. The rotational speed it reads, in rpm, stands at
7950 rpm
